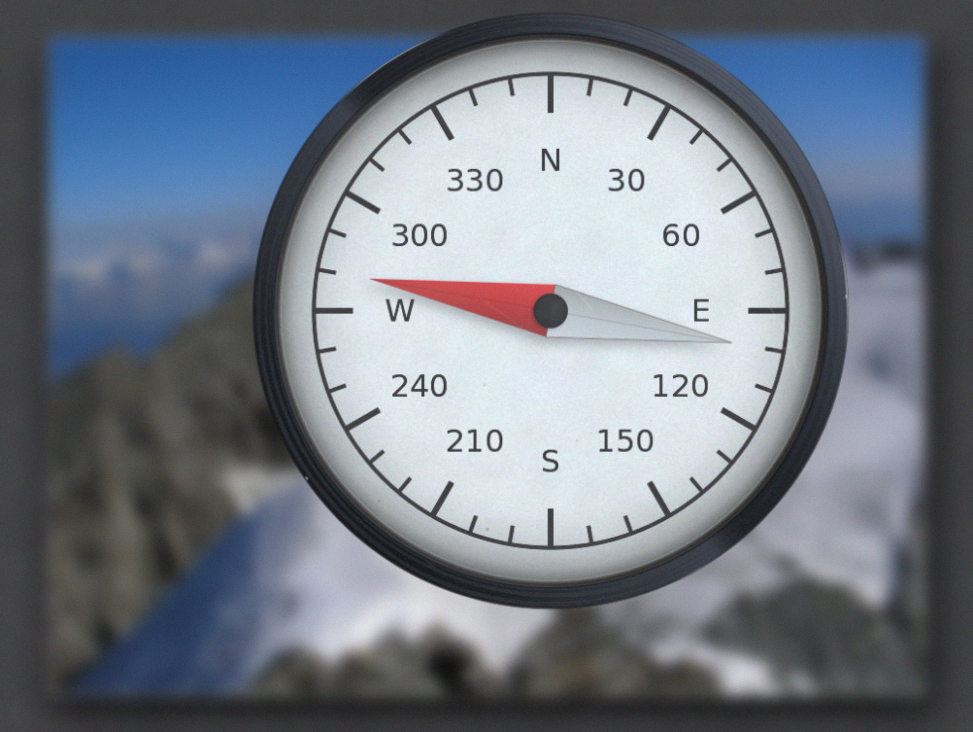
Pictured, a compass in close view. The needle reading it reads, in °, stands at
280 °
